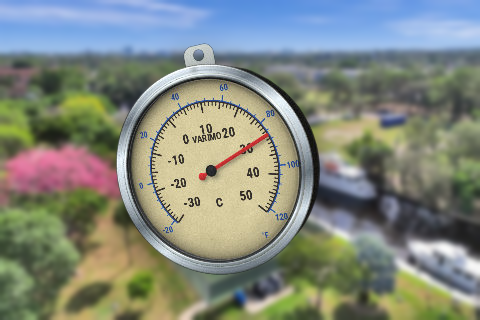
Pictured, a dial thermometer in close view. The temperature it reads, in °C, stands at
30 °C
